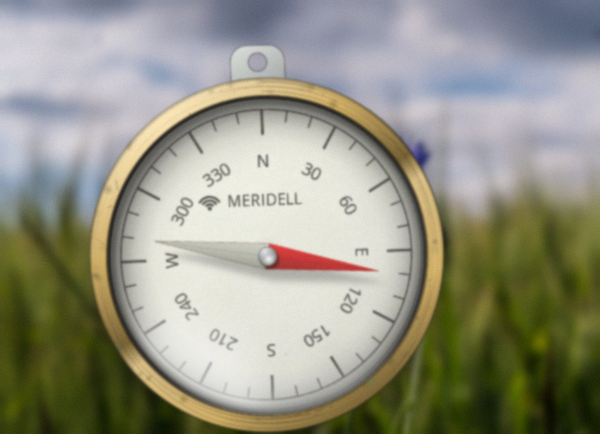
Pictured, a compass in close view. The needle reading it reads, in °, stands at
100 °
